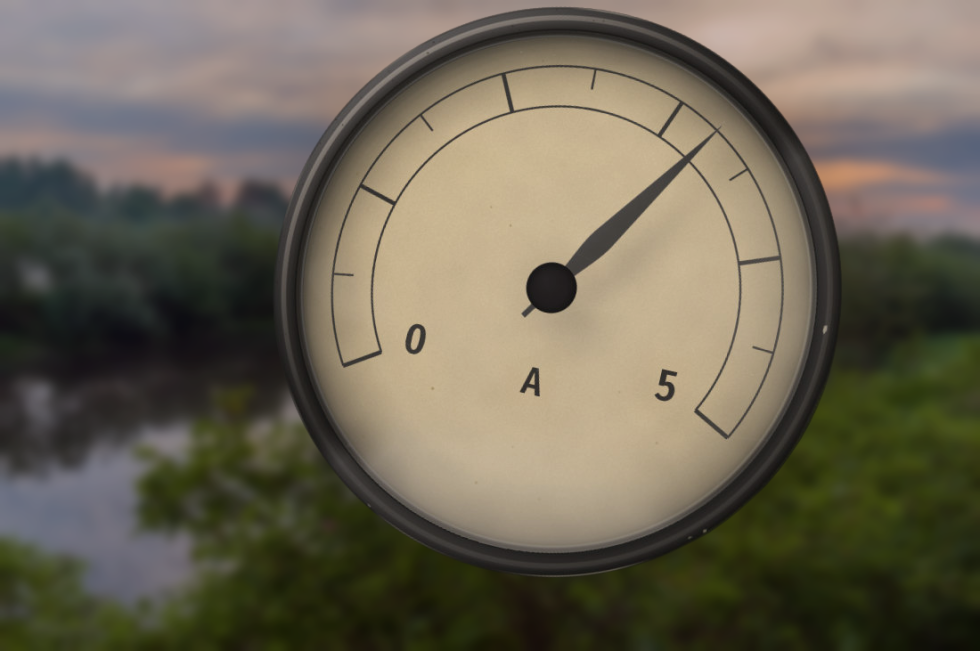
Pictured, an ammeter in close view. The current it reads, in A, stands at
3.25 A
